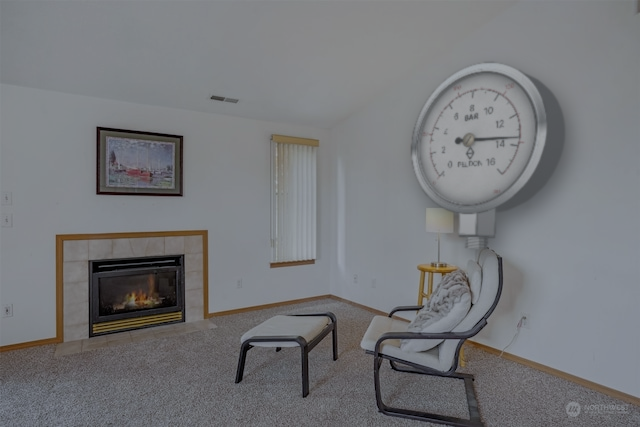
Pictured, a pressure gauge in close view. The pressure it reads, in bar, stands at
13.5 bar
